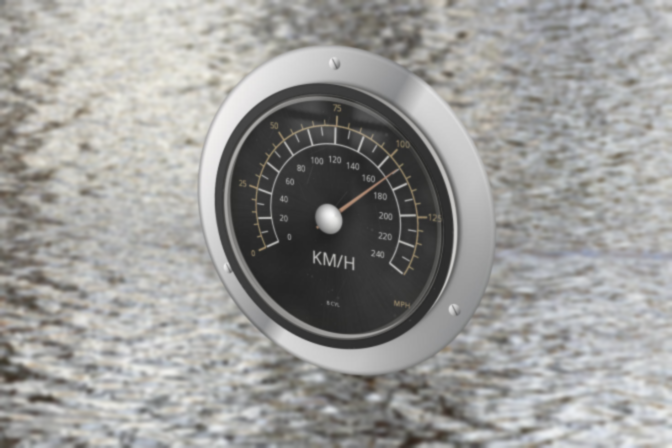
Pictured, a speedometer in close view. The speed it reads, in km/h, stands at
170 km/h
